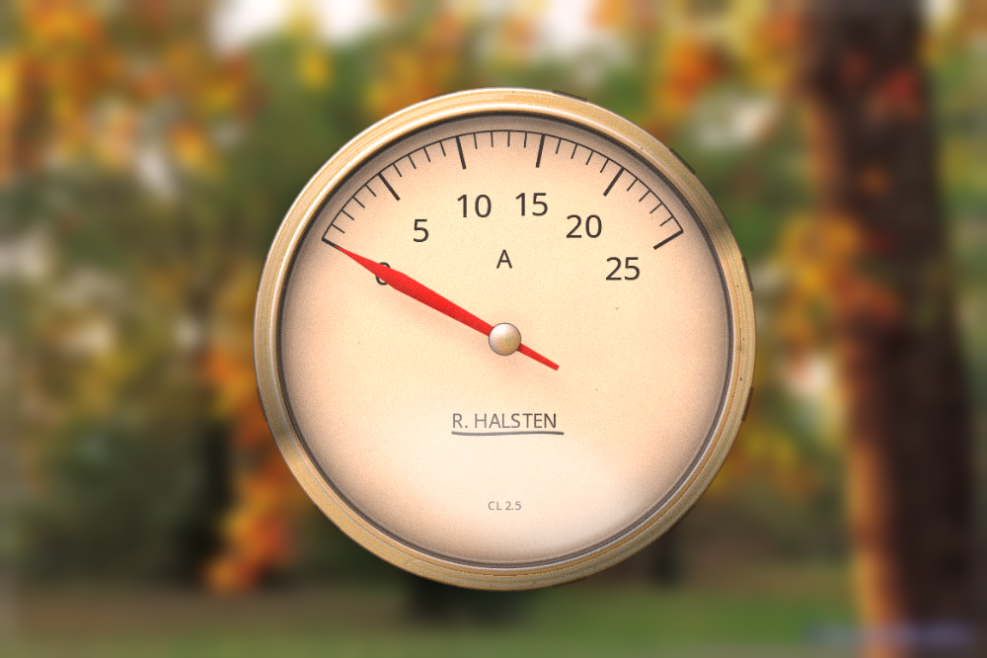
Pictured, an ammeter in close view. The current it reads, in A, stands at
0 A
